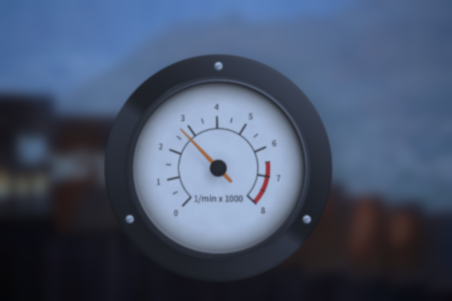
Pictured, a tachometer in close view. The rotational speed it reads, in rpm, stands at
2750 rpm
